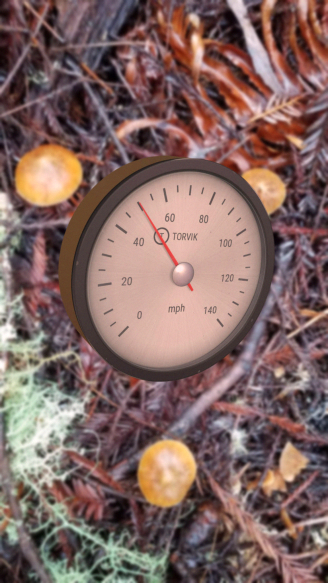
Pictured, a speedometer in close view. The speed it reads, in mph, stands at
50 mph
